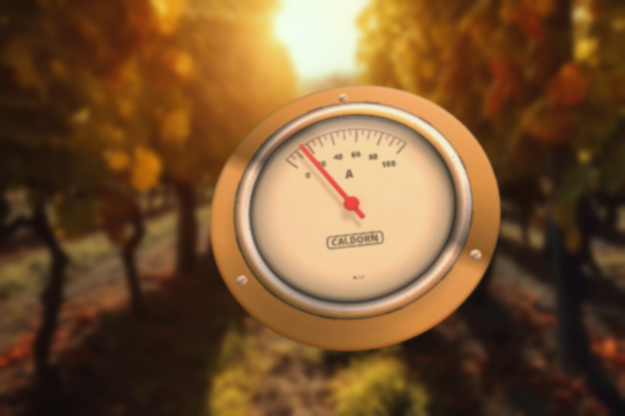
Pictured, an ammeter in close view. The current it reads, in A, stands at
15 A
